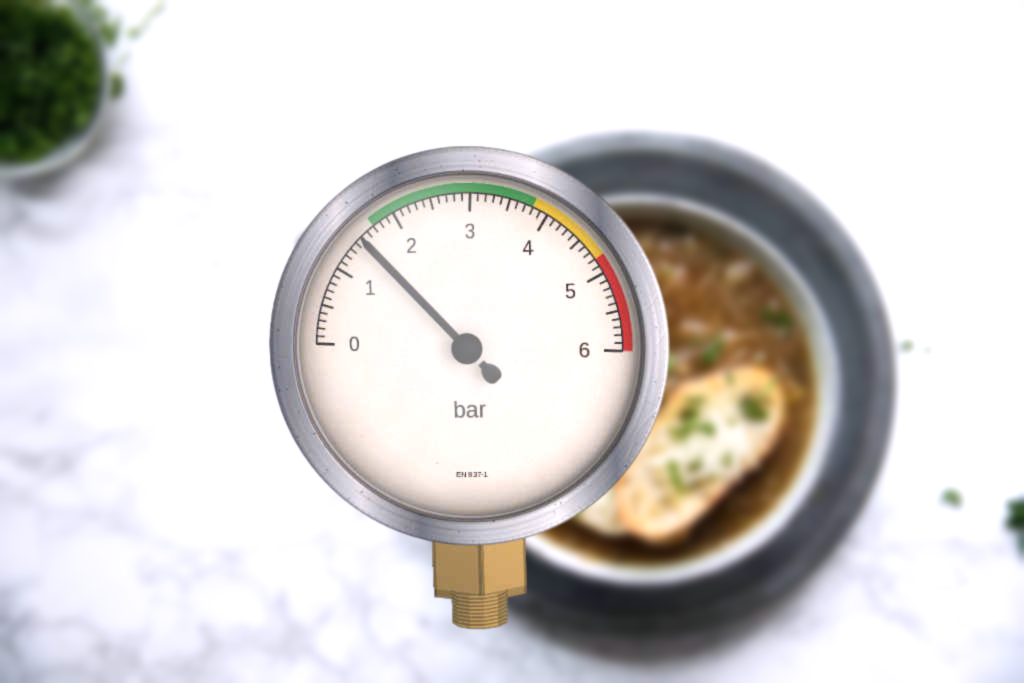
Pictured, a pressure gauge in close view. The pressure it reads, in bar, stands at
1.5 bar
